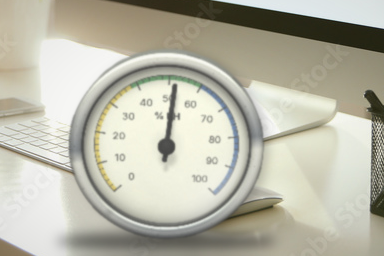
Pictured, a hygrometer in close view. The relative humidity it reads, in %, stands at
52 %
